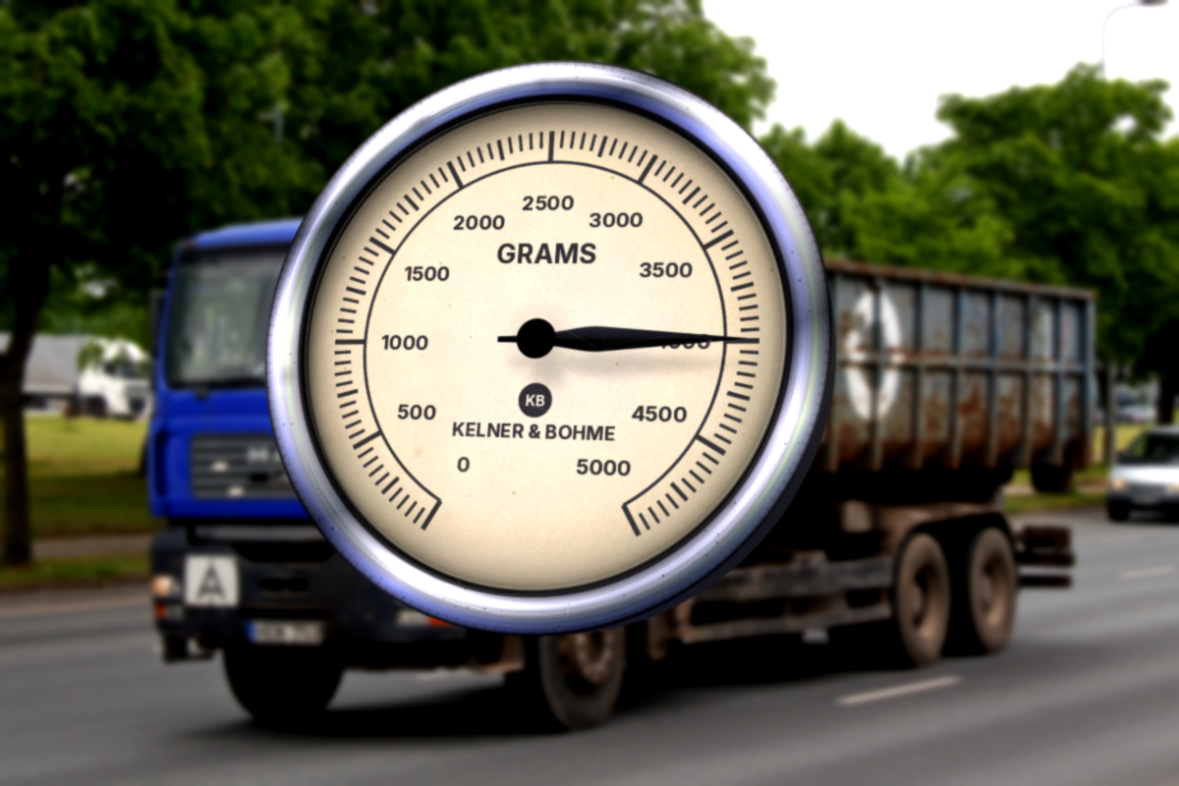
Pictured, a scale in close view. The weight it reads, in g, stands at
4000 g
